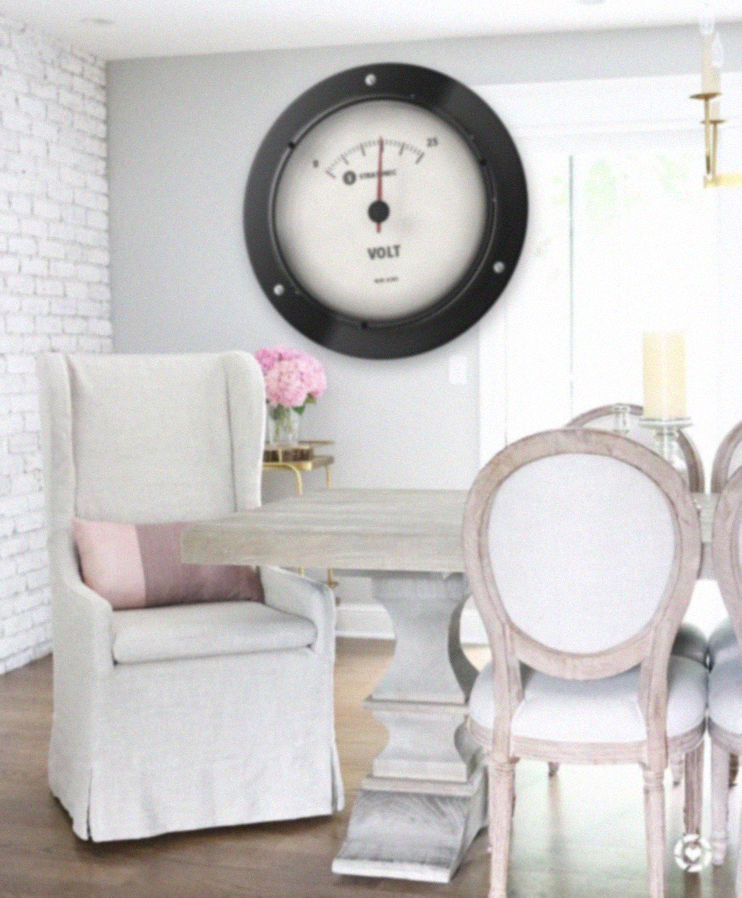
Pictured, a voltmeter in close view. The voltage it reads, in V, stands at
15 V
